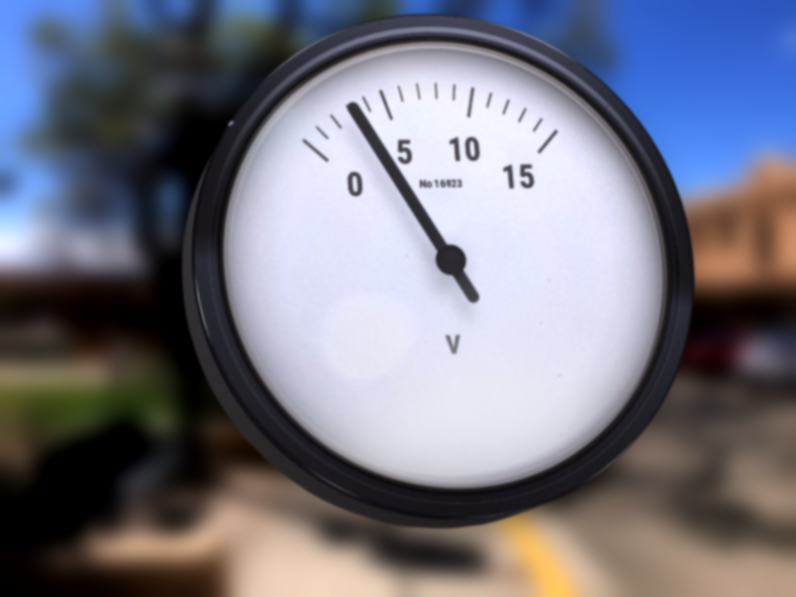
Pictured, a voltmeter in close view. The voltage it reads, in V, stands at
3 V
